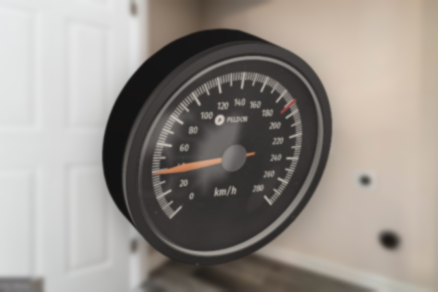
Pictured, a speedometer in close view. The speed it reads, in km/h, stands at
40 km/h
